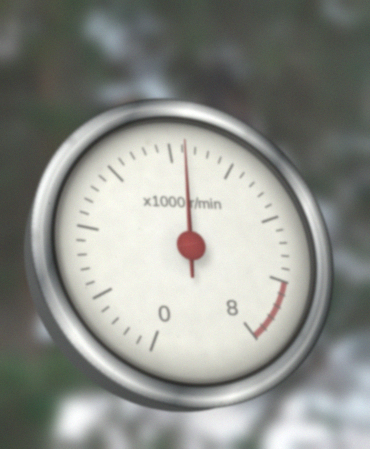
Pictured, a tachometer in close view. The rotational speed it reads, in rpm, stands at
4200 rpm
